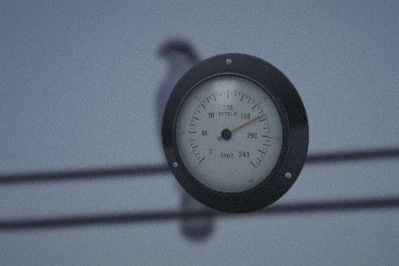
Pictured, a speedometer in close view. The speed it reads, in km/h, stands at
175 km/h
